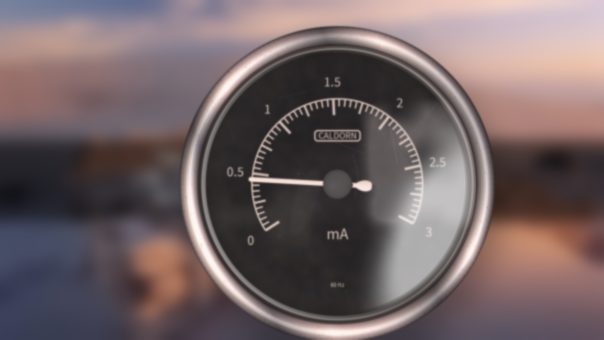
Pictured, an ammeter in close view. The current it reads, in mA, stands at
0.45 mA
